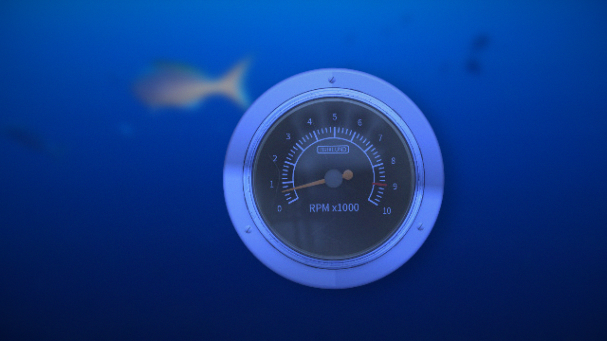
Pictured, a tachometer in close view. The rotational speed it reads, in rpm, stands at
600 rpm
